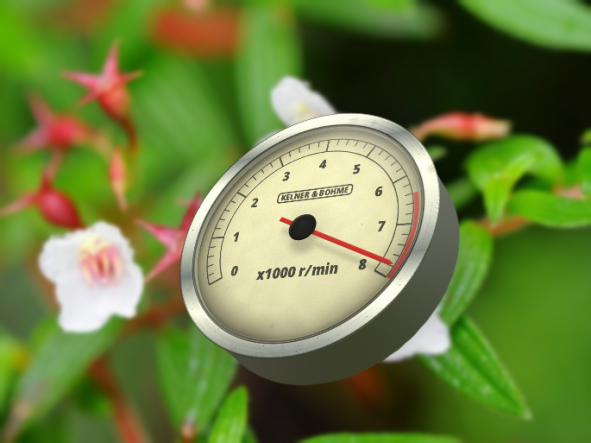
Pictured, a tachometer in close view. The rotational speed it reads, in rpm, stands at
7800 rpm
